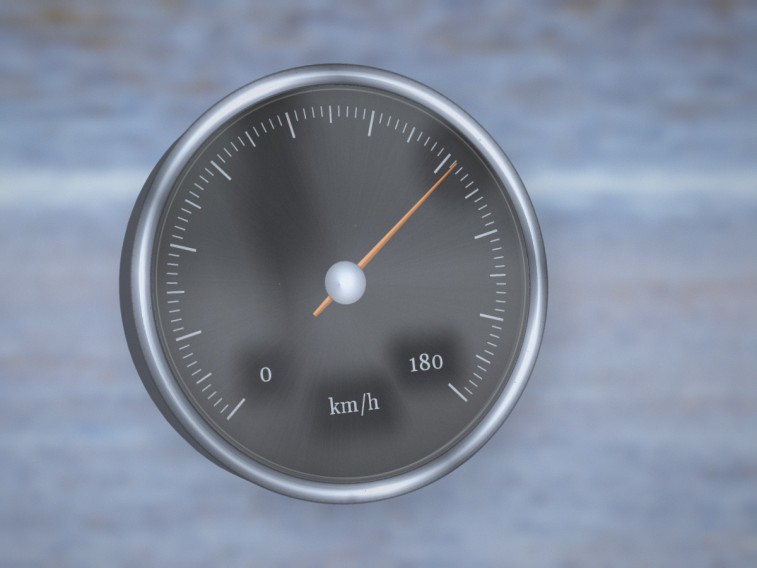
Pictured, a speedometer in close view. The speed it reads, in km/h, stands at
122 km/h
